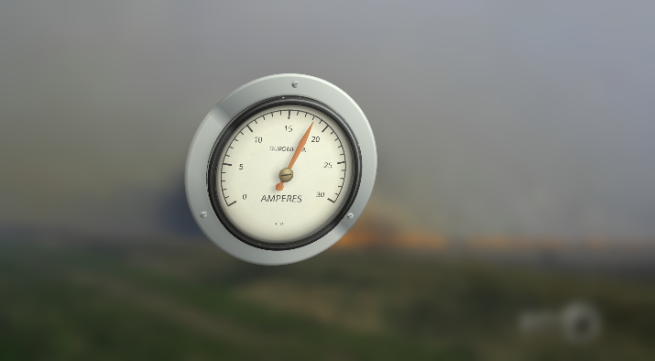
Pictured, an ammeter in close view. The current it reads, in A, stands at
18 A
